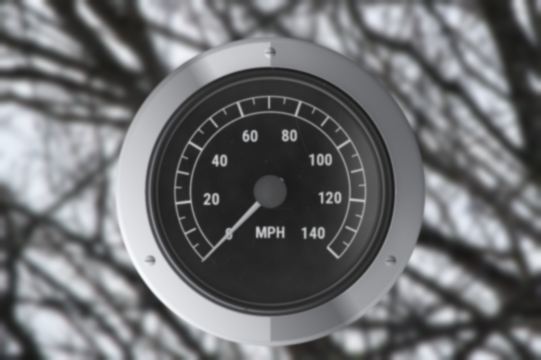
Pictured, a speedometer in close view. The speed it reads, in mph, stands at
0 mph
